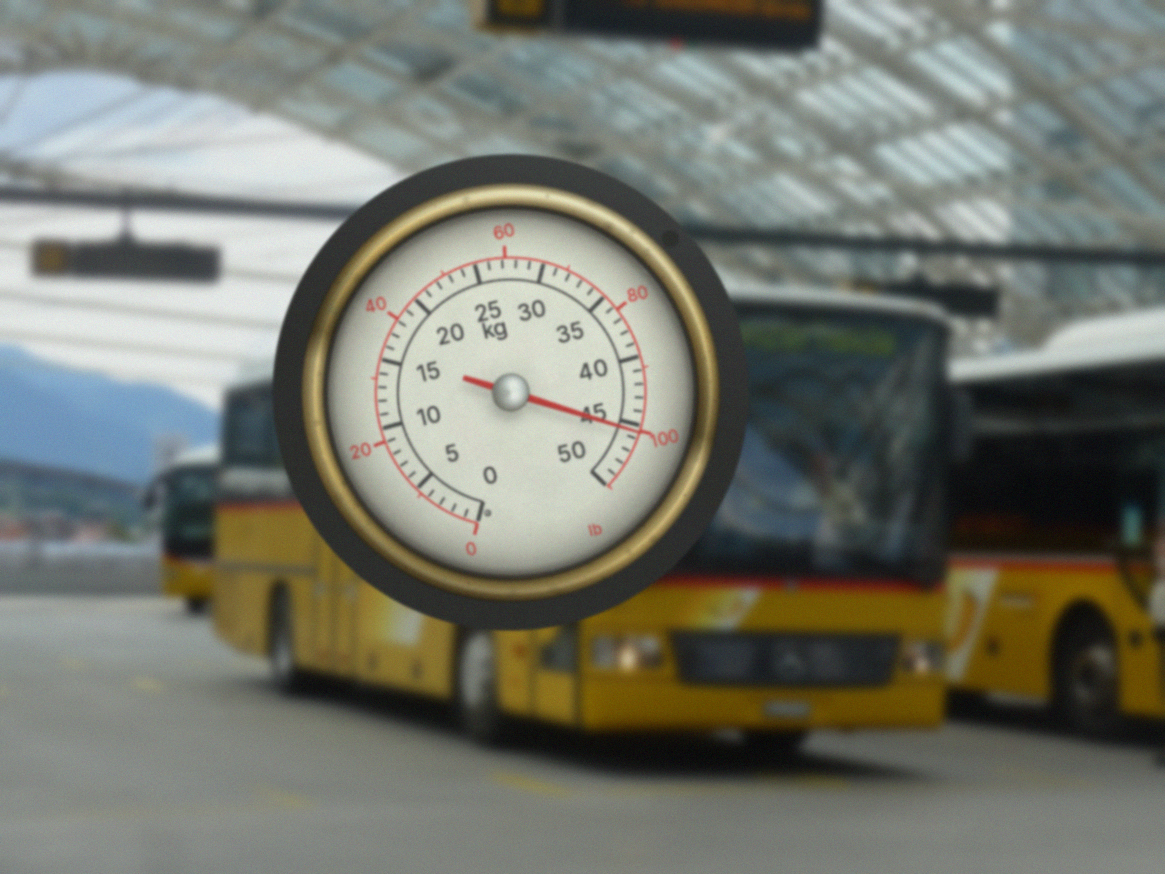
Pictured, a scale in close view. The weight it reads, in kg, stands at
45.5 kg
